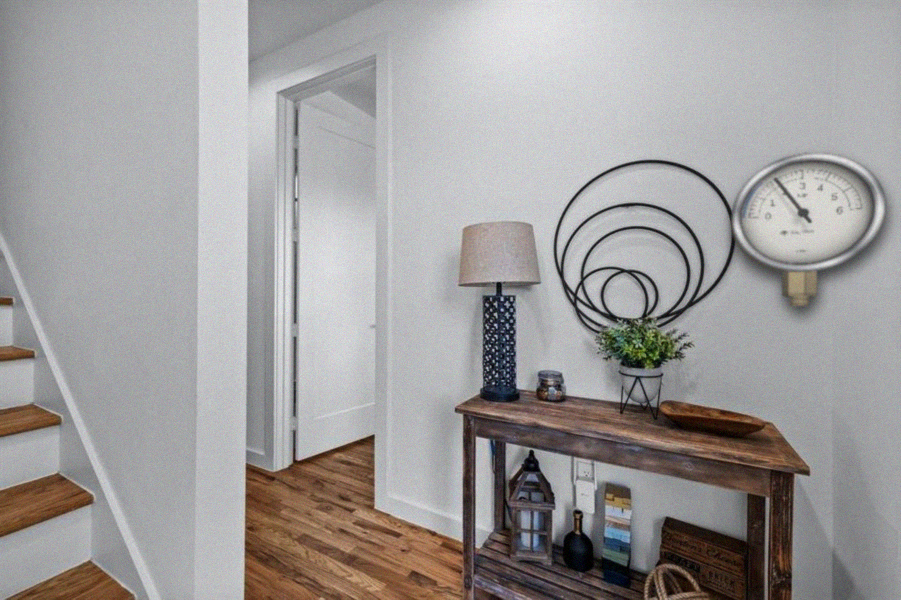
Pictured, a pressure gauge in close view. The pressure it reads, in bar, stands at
2 bar
